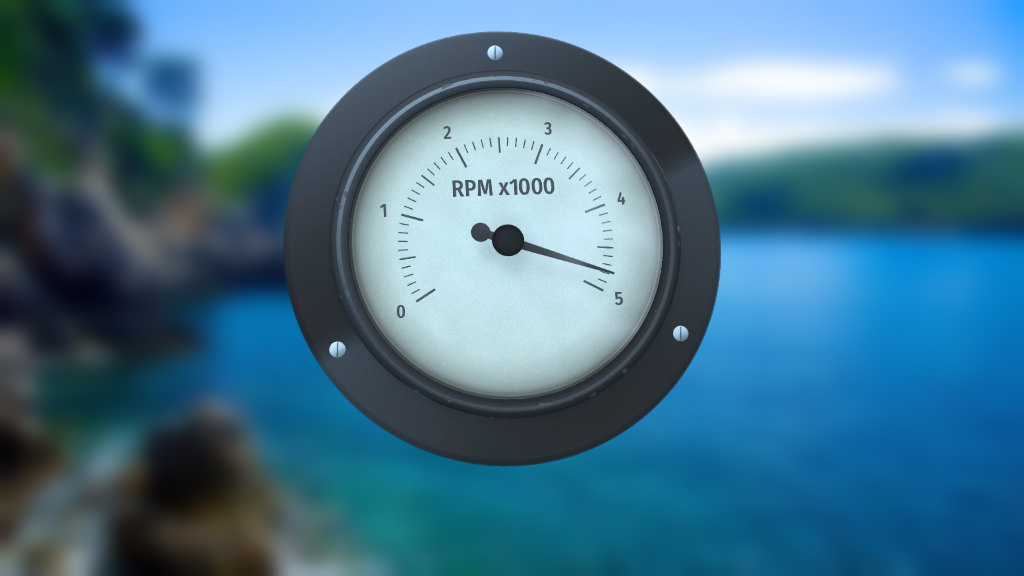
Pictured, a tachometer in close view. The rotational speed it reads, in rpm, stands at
4800 rpm
